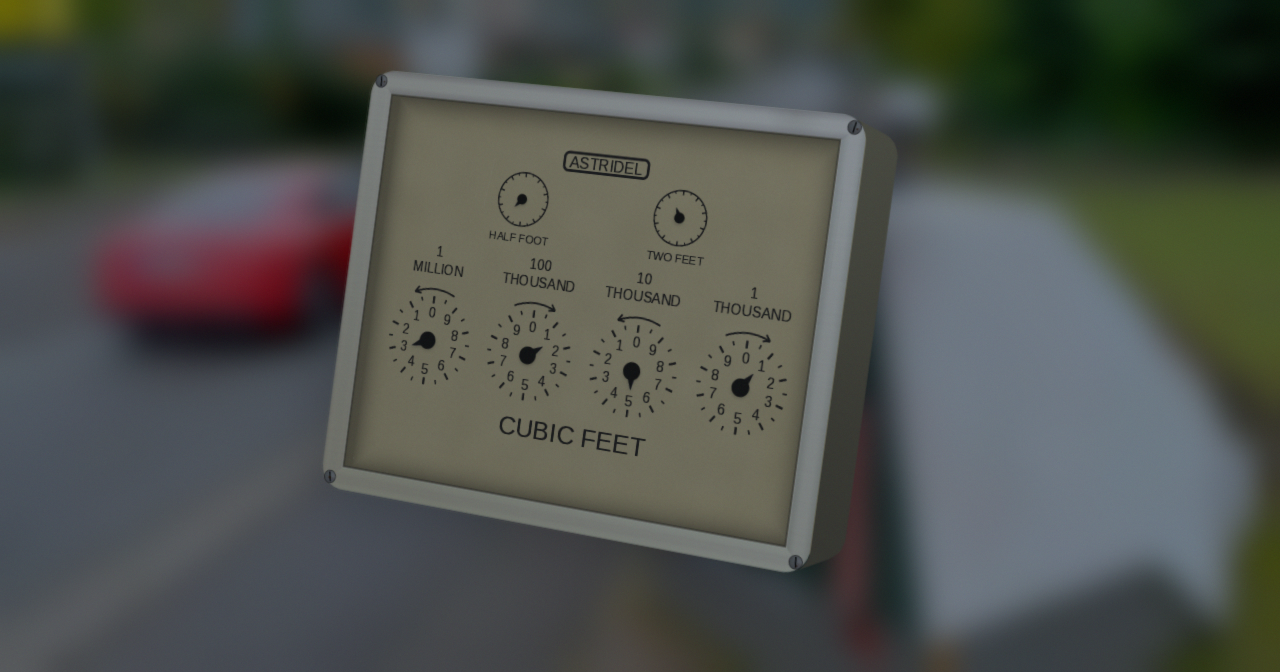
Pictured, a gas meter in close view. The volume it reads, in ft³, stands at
315100 ft³
